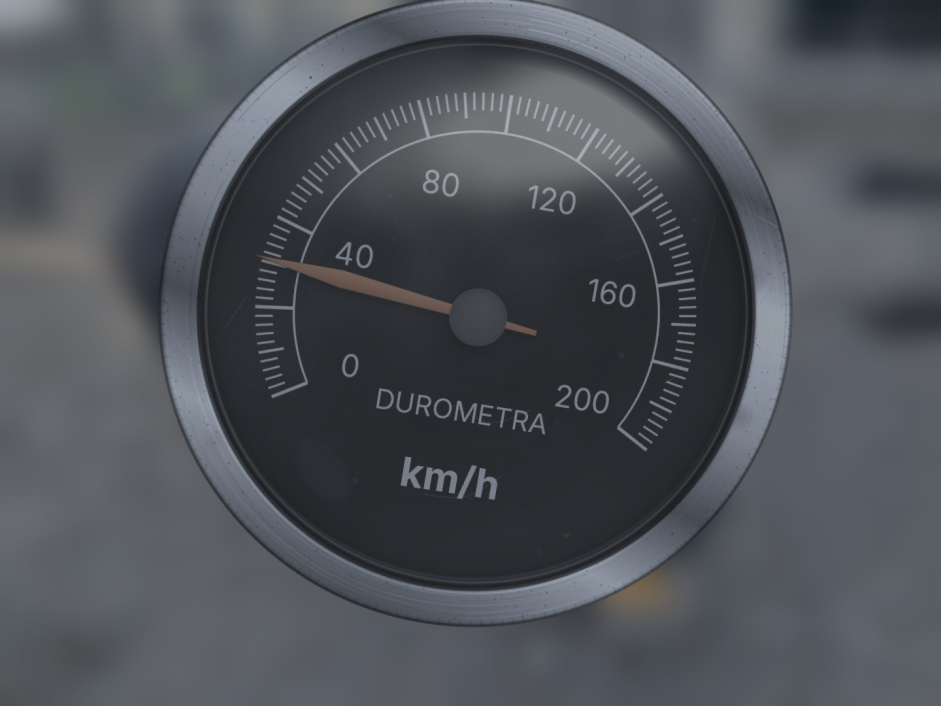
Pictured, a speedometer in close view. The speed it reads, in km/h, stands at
31 km/h
